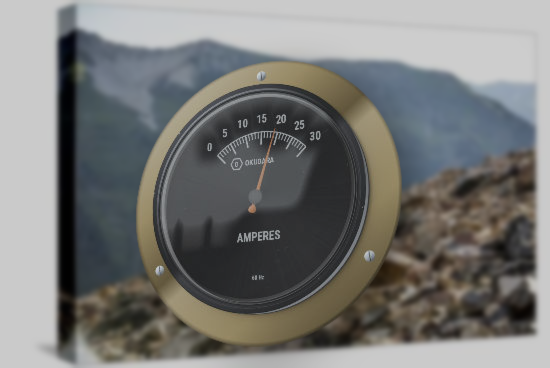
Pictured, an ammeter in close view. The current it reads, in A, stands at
20 A
